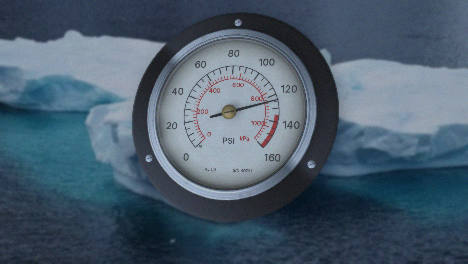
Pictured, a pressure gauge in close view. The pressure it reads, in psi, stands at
125 psi
